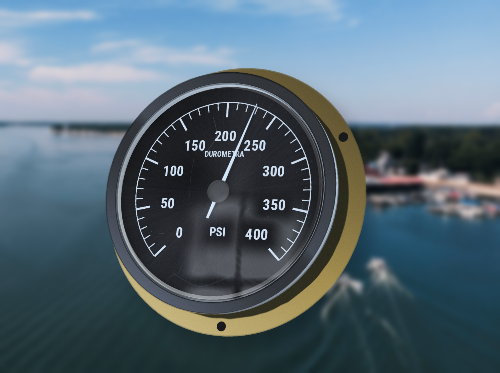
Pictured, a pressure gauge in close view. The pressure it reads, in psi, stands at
230 psi
